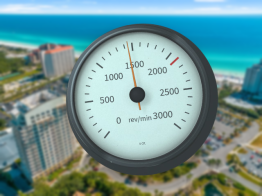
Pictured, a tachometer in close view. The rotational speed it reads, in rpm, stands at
1450 rpm
